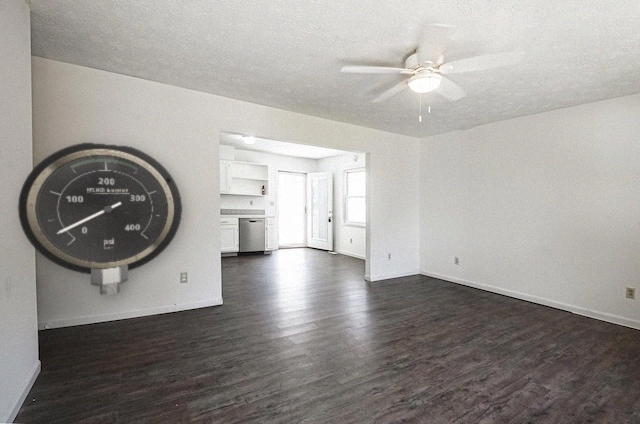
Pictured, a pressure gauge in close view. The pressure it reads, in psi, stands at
25 psi
